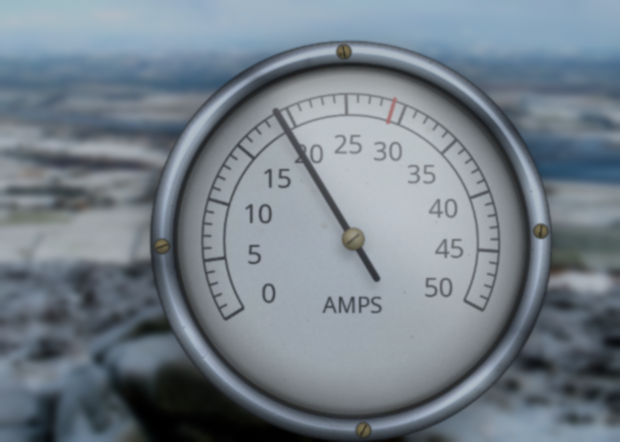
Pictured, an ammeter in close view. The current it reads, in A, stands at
19 A
